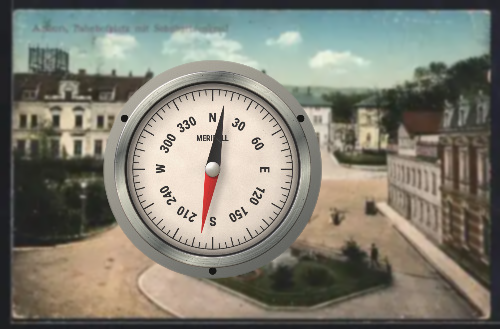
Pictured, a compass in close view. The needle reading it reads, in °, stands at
190 °
